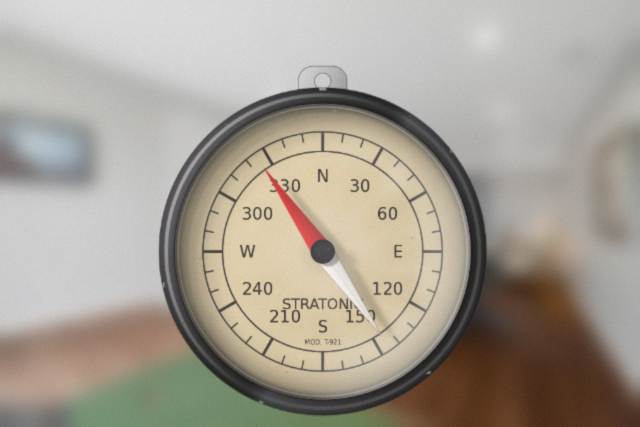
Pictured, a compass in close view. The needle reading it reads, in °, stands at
325 °
